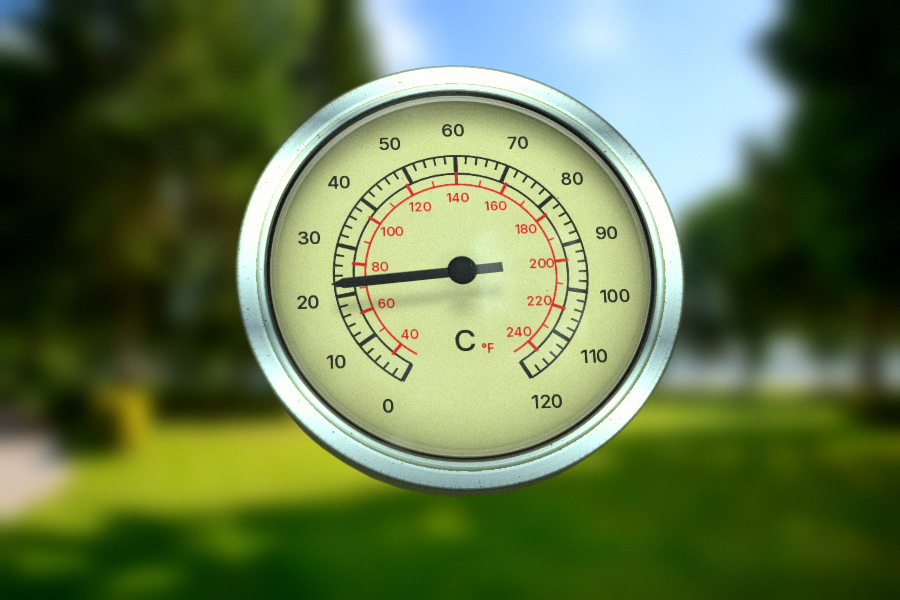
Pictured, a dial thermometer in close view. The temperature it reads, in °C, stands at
22 °C
